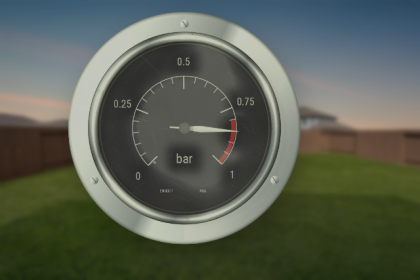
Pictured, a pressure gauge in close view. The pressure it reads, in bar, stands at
0.85 bar
